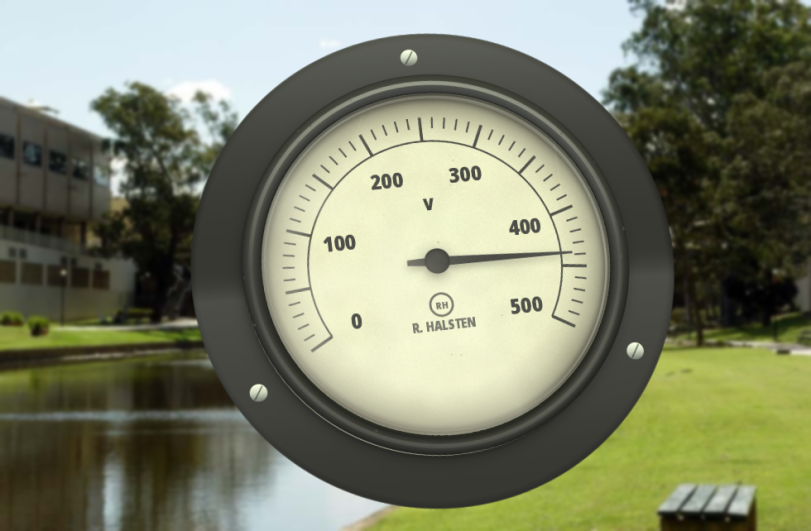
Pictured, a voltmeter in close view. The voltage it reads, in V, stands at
440 V
